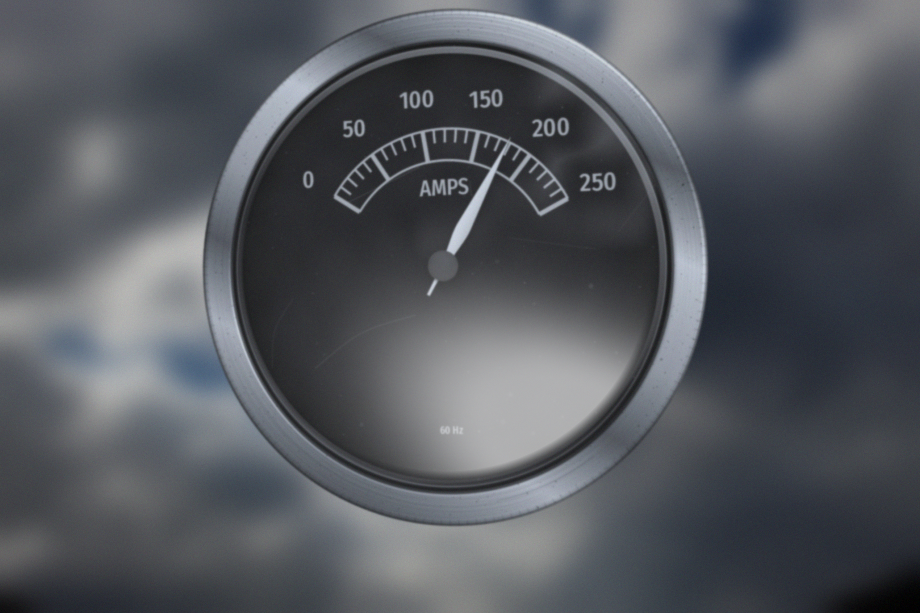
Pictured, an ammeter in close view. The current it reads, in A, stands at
180 A
